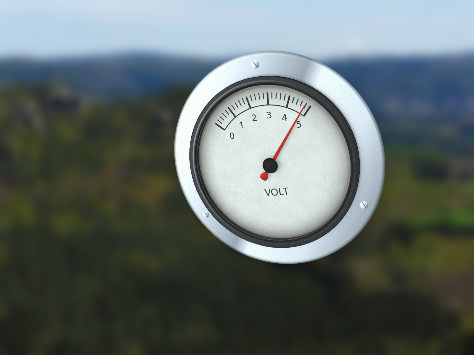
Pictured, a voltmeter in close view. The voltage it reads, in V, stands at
4.8 V
